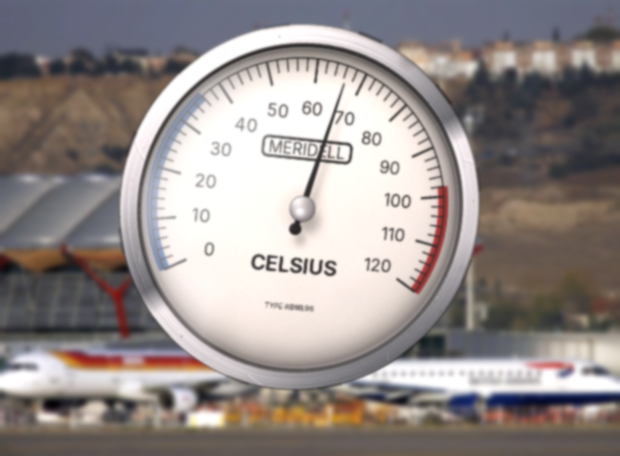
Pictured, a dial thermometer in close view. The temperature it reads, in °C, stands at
66 °C
